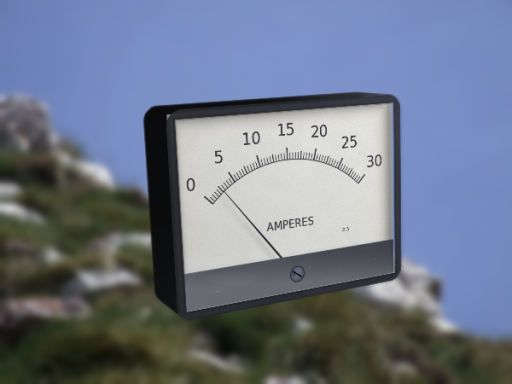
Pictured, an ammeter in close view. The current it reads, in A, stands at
2.5 A
